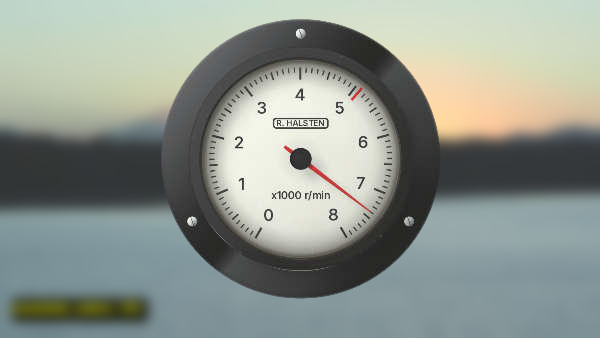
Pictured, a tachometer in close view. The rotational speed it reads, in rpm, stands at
7400 rpm
